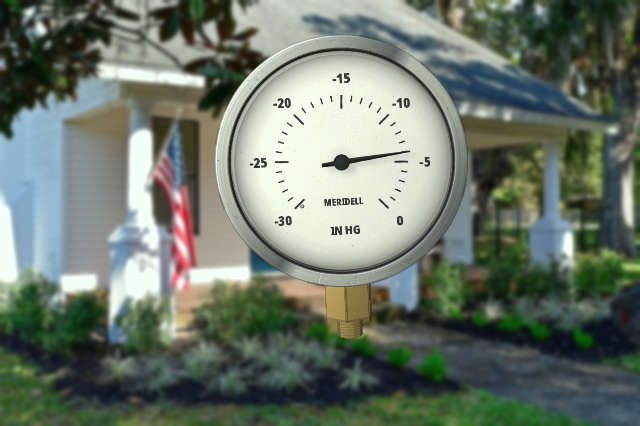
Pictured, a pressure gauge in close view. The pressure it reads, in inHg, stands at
-6 inHg
